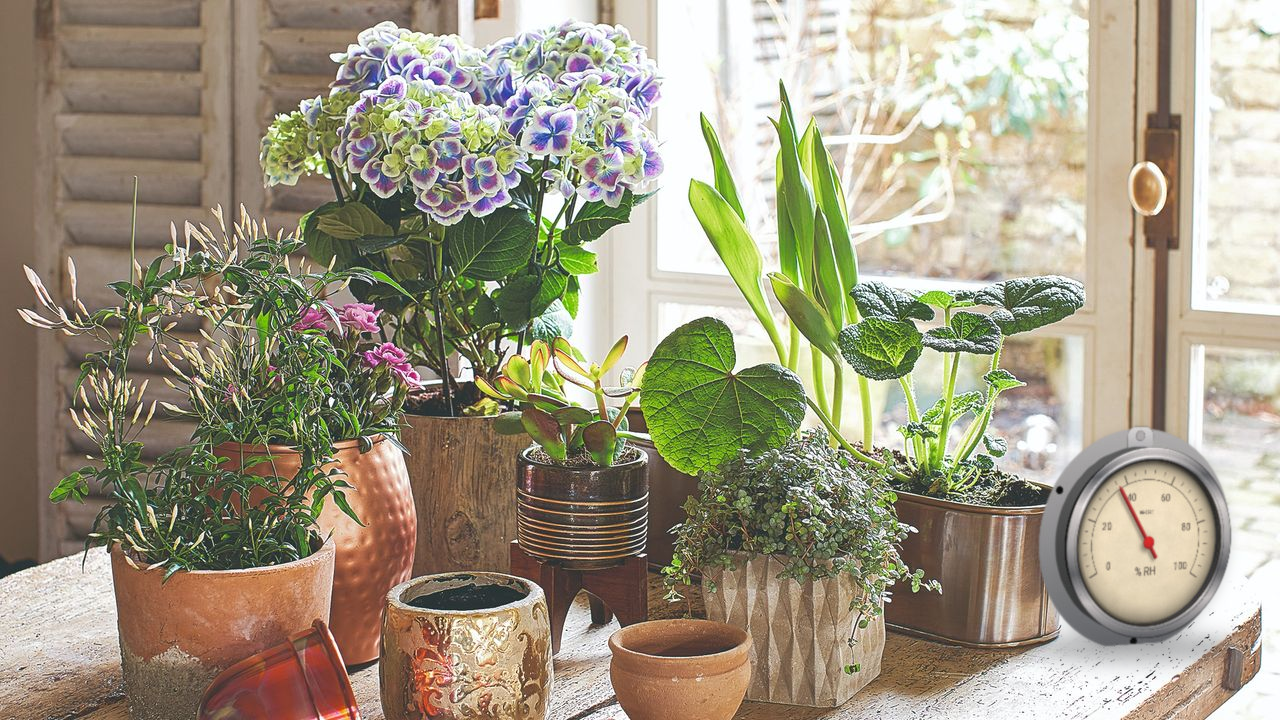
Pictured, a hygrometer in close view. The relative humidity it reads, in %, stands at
36 %
